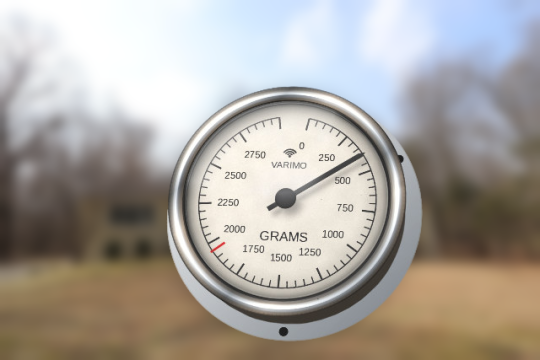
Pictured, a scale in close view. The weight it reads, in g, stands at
400 g
